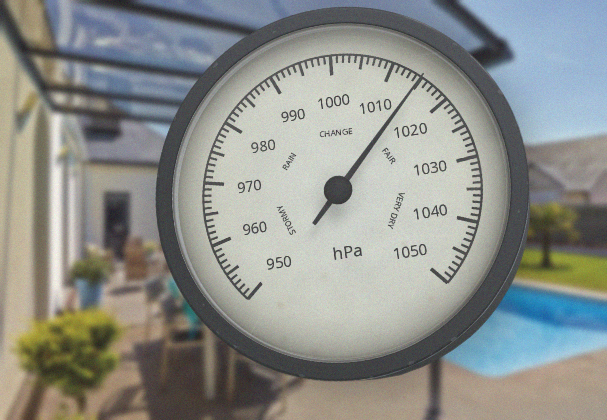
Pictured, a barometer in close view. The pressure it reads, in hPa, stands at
1015 hPa
